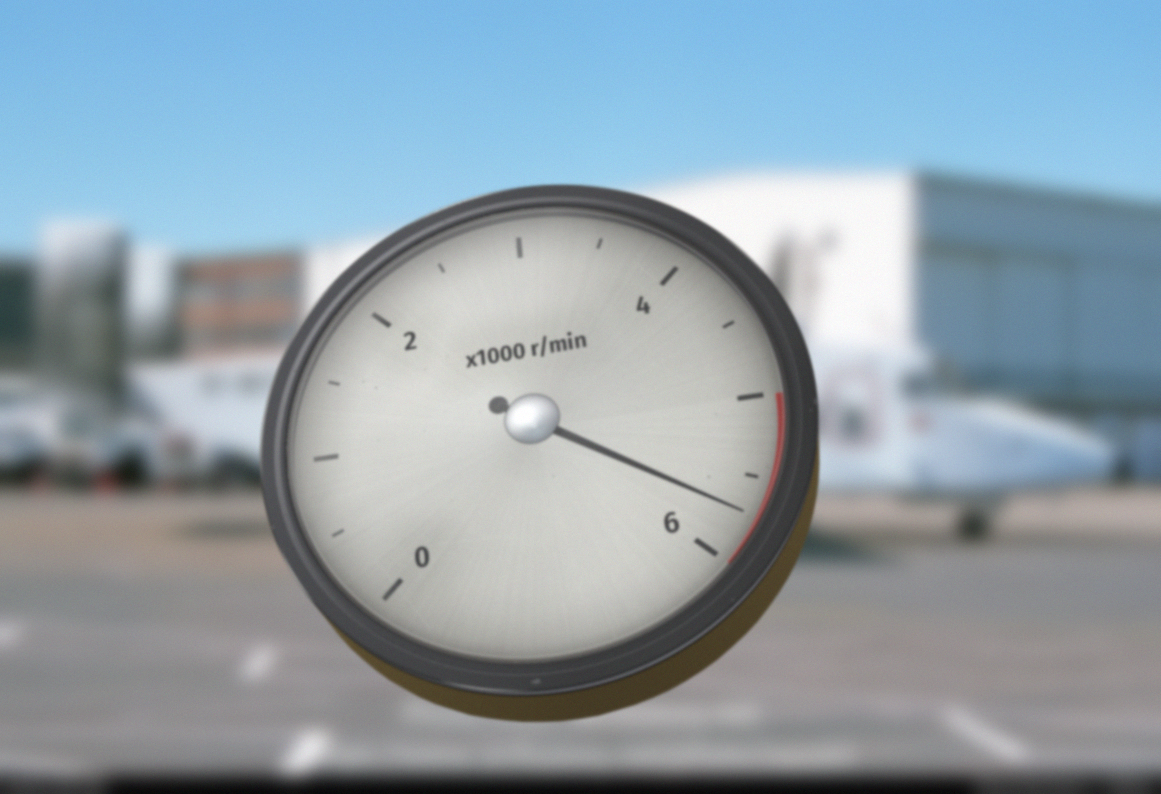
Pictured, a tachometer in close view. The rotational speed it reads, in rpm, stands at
5750 rpm
